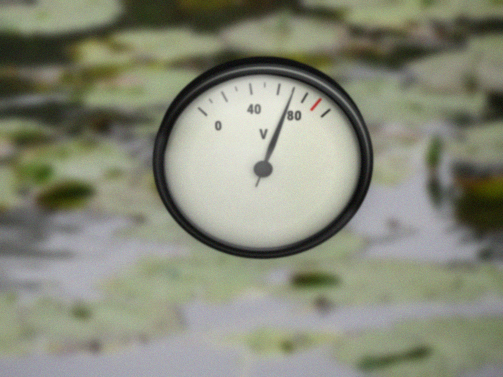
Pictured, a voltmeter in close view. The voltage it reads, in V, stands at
70 V
